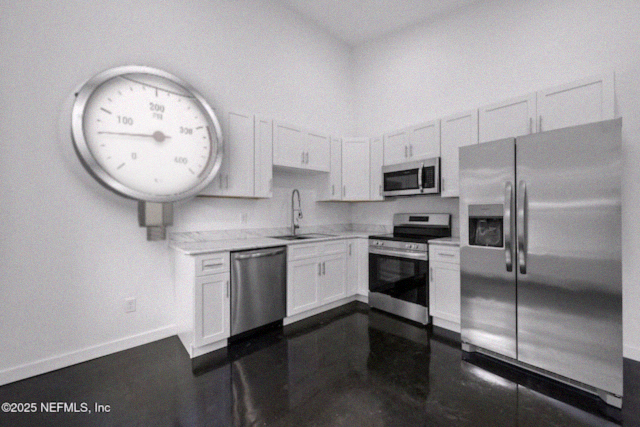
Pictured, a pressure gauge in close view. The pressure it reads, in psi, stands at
60 psi
